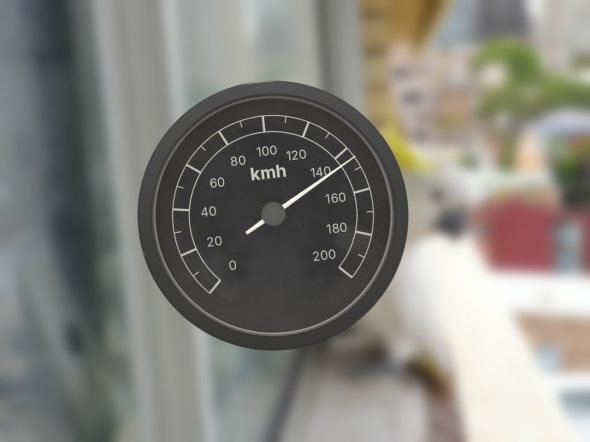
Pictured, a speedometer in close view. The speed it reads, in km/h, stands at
145 km/h
